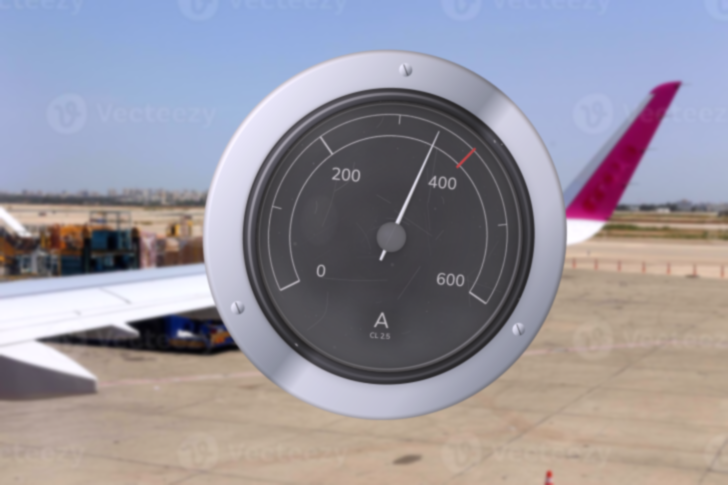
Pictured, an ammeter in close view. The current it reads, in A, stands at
350 A
